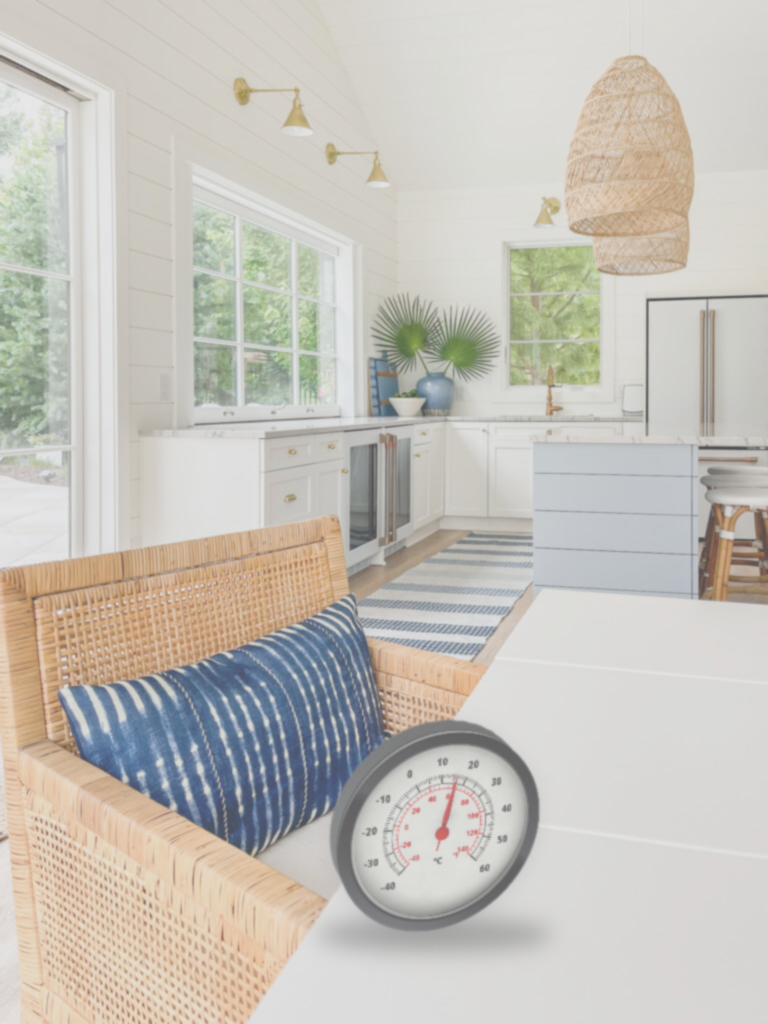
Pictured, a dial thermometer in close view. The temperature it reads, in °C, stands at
15 °C
